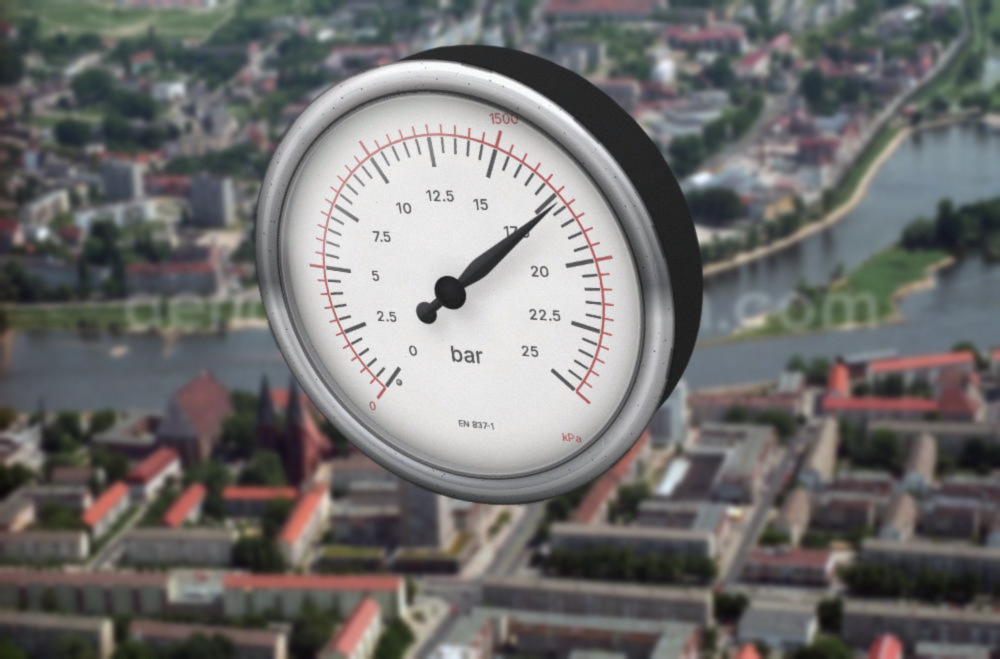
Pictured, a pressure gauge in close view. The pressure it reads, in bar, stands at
17.75 bar
